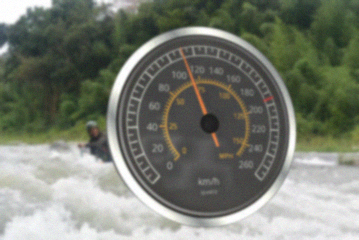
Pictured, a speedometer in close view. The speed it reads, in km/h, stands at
110 km/h
